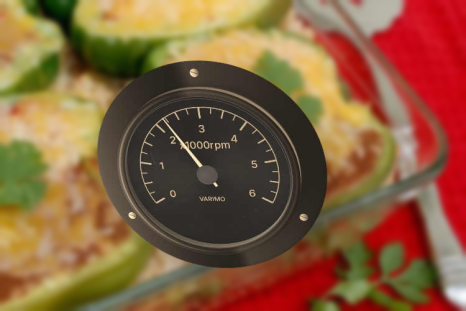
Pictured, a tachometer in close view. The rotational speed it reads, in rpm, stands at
2250 rpm
